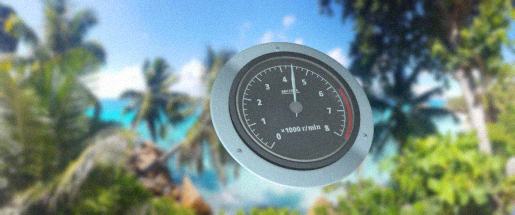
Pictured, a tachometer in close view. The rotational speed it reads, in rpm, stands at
4400 rpm
